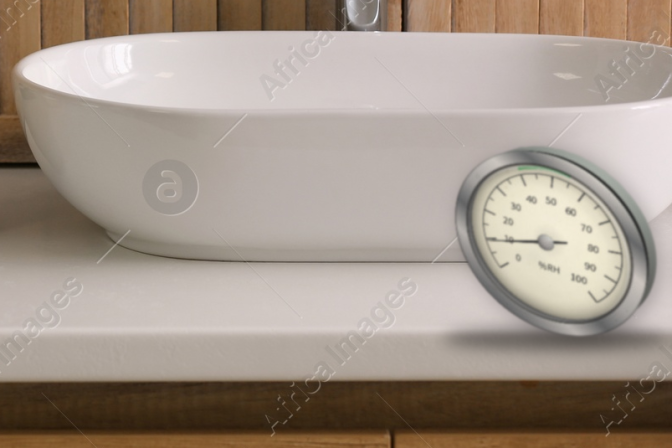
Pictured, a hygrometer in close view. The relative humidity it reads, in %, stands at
10 %
